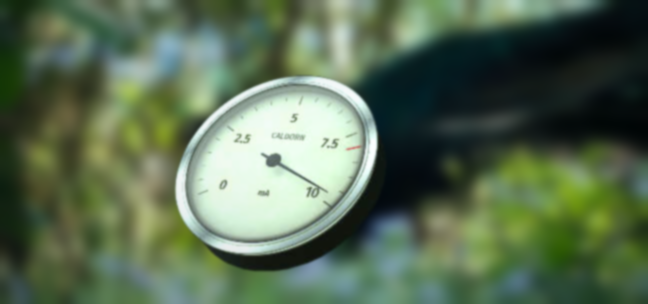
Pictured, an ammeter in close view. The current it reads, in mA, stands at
9.75 mA
